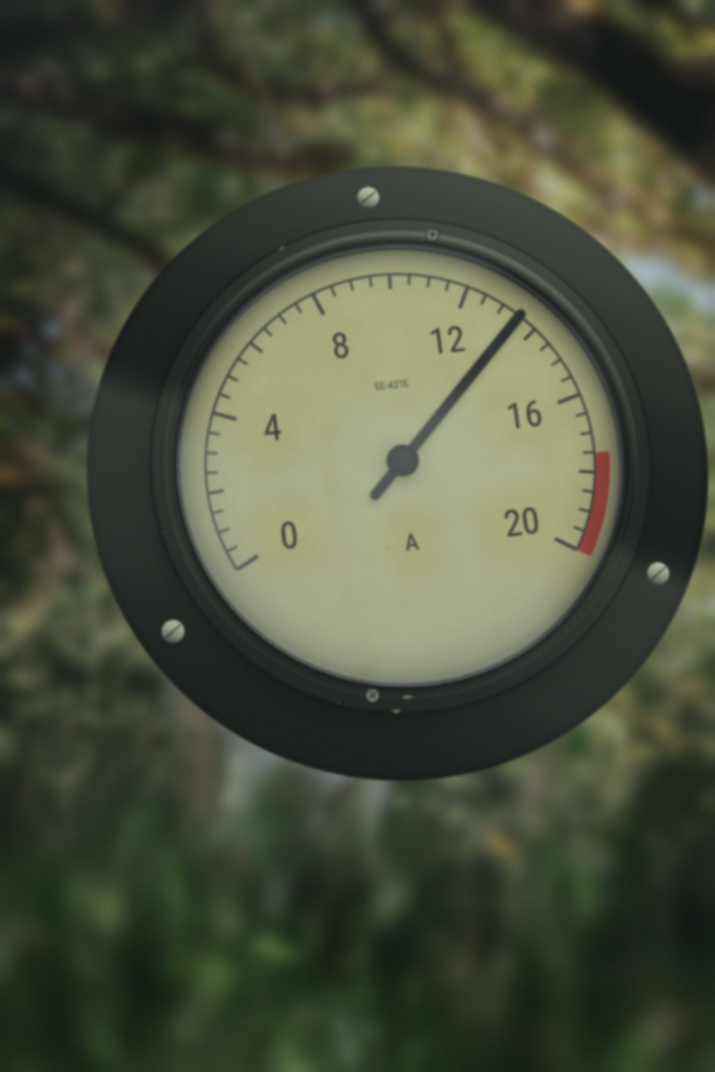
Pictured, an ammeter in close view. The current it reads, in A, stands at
13.5 A
